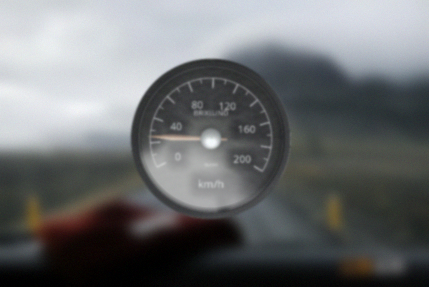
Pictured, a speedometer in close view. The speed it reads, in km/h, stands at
25 km/h
